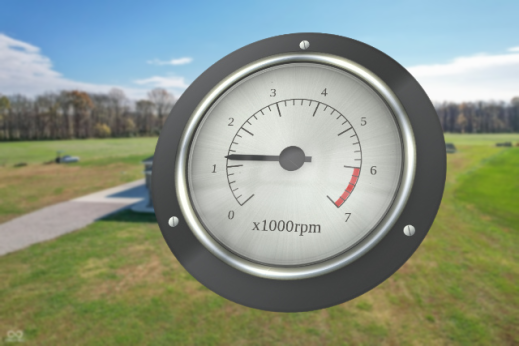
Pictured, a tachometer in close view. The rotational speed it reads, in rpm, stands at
1200 rpm
